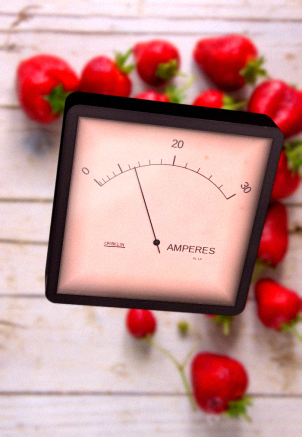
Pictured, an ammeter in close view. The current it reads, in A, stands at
13 A
